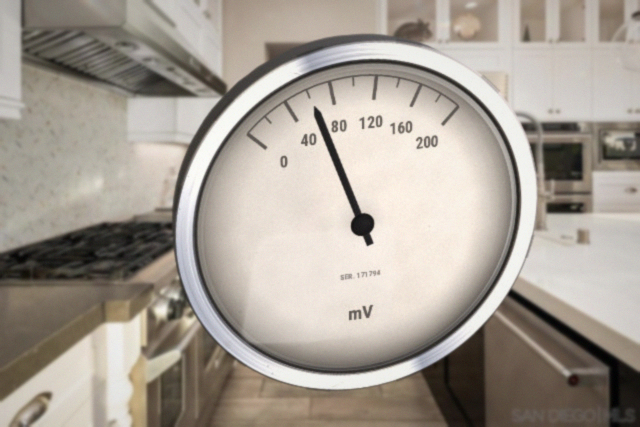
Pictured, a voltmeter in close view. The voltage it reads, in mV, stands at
60 mV
